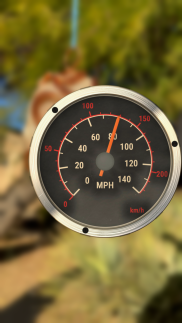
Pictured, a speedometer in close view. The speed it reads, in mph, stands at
80 mph
